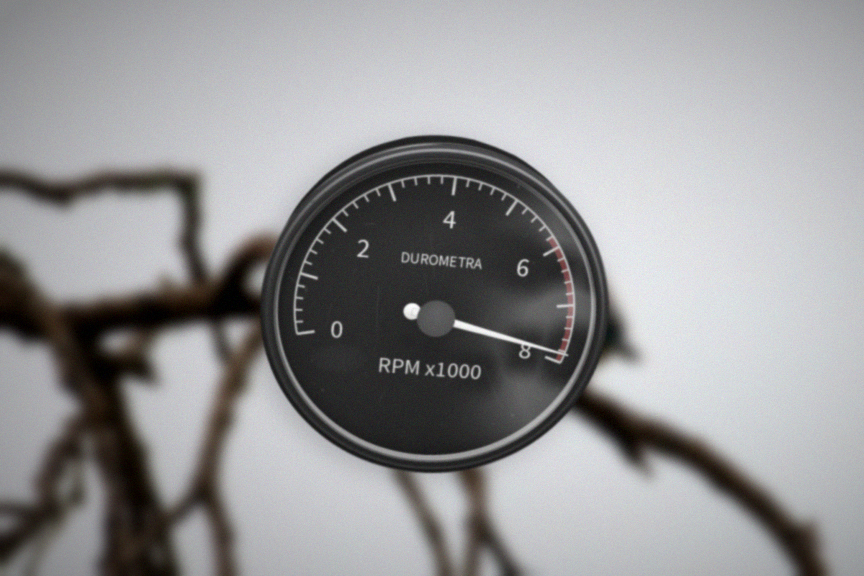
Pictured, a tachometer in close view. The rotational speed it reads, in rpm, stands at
7800 rpm
